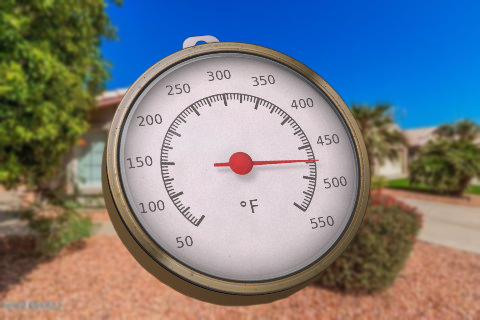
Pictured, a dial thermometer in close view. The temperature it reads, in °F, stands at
475 °F
